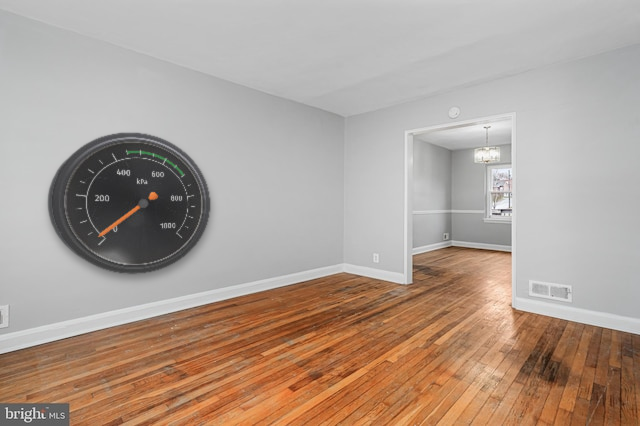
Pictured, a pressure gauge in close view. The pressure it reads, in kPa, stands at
25 kPa
